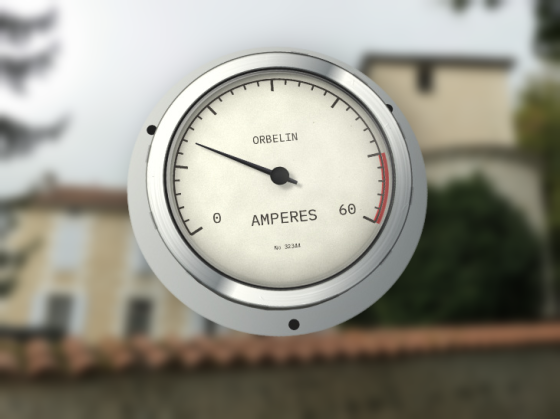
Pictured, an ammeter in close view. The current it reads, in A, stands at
14 A
